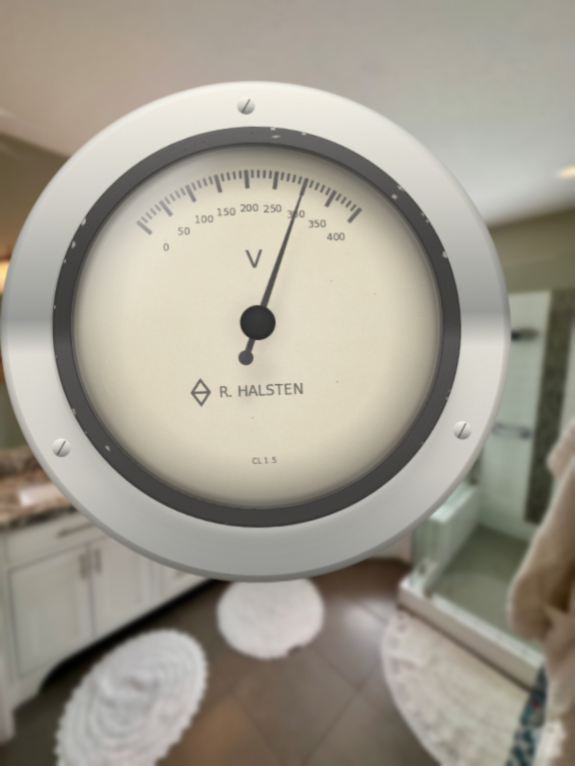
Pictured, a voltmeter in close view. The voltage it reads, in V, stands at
300 V
